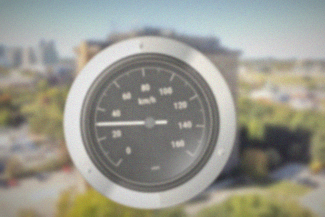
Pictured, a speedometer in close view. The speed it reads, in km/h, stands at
30 km/h
